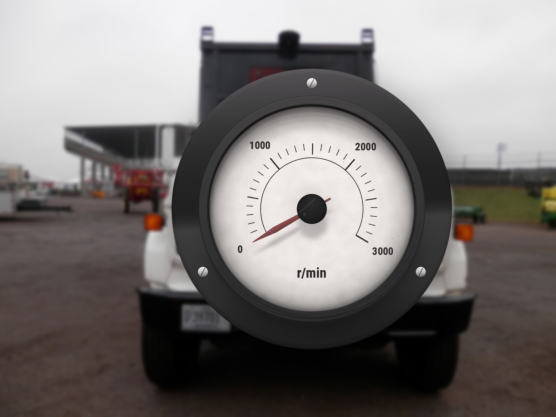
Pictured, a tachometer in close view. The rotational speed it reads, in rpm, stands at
0 rpm
